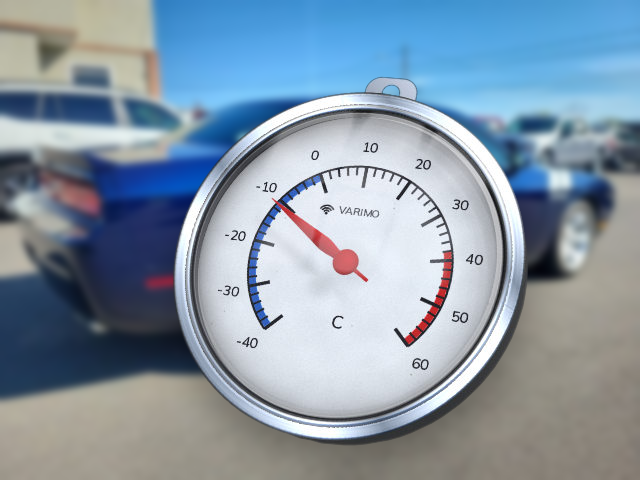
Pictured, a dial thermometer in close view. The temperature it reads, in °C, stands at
-11 °C
